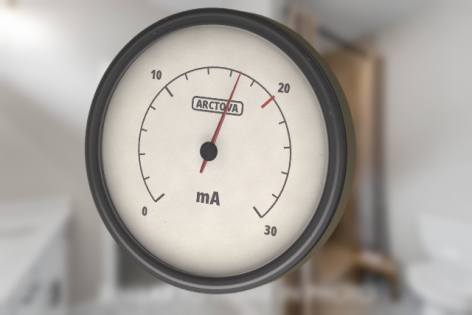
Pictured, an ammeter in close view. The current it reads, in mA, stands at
17 mA
